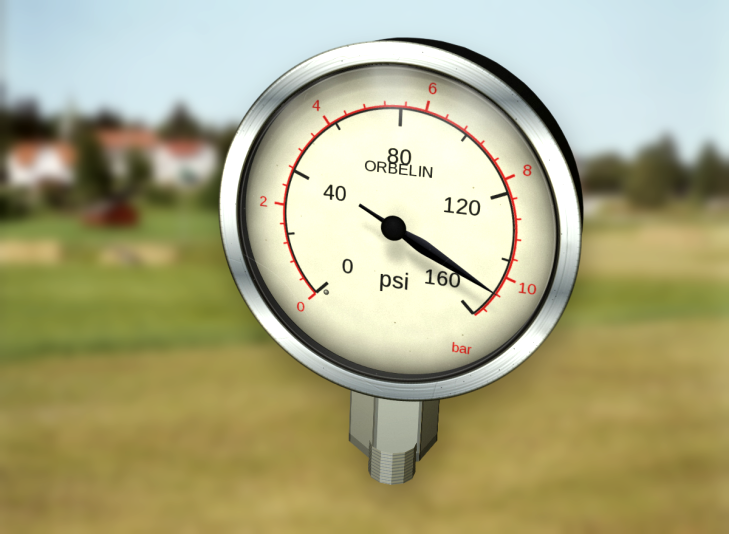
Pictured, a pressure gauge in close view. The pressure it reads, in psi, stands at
150 psi
